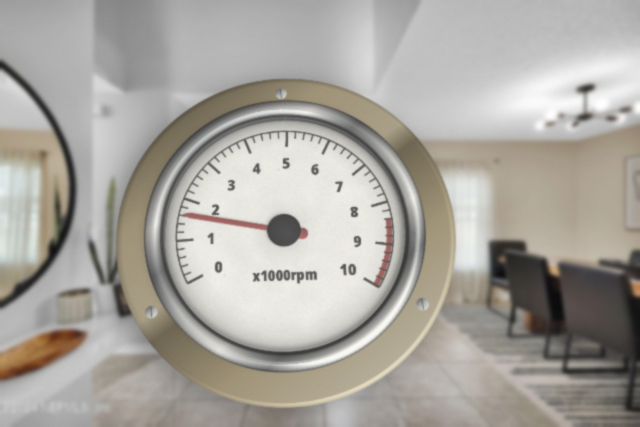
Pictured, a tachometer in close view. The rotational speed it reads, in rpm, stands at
1600 rpm
